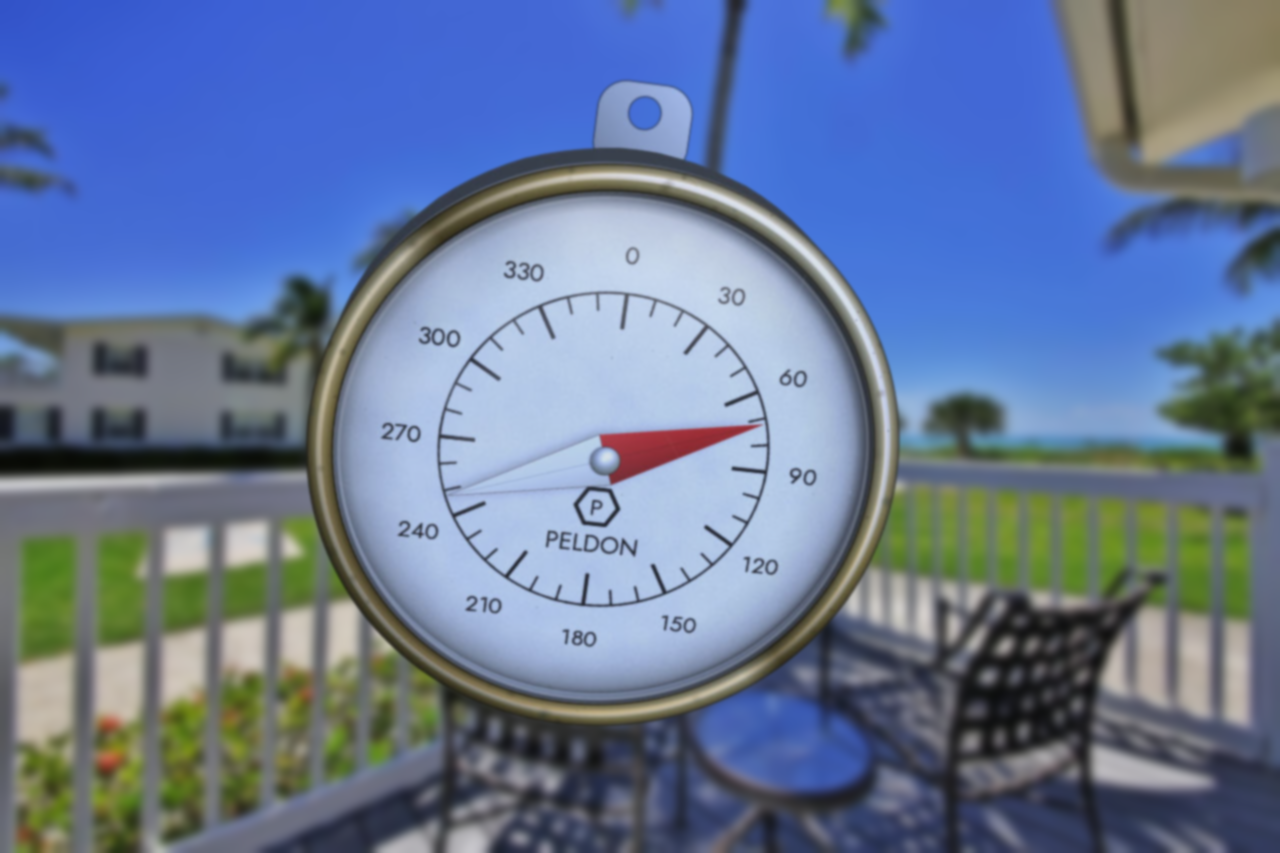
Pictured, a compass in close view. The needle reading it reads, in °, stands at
70 °
